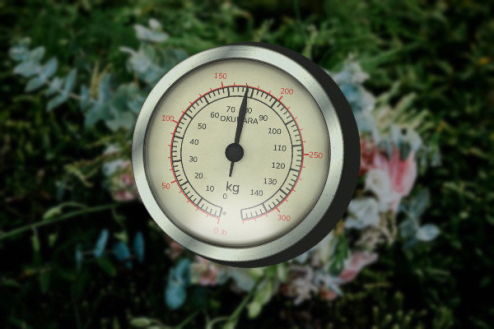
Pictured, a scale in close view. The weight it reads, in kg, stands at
78 kg
